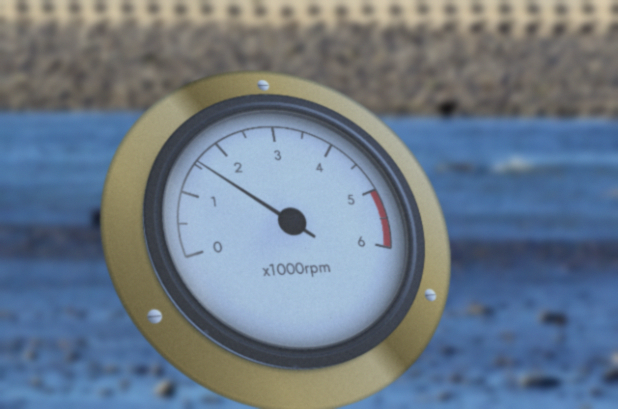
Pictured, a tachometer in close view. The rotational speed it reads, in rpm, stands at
1500 rpm
